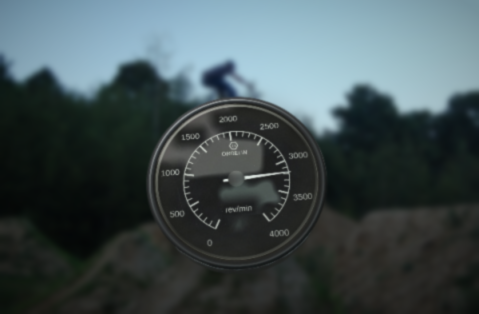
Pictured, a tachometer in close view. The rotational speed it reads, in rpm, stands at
3200 rpm
